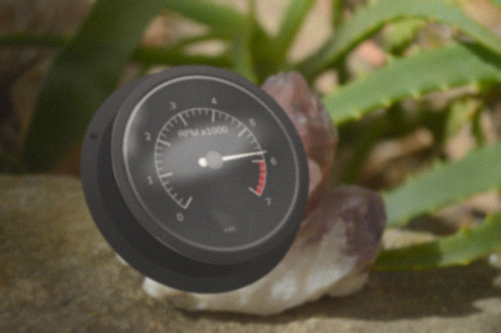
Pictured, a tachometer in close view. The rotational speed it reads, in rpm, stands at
5800 rpm
